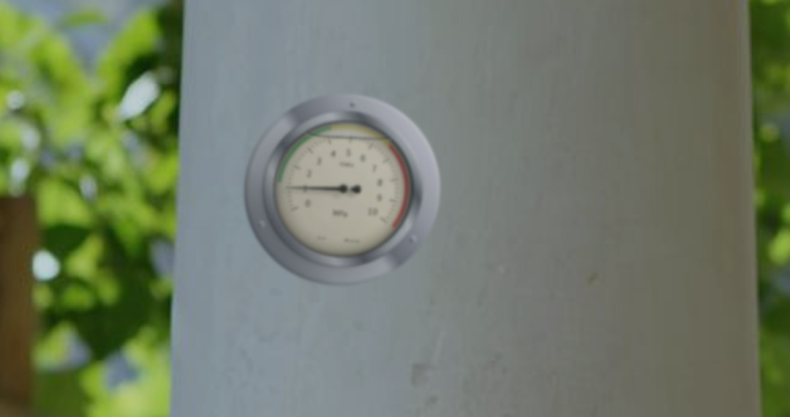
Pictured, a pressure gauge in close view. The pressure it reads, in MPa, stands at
1 MPa
